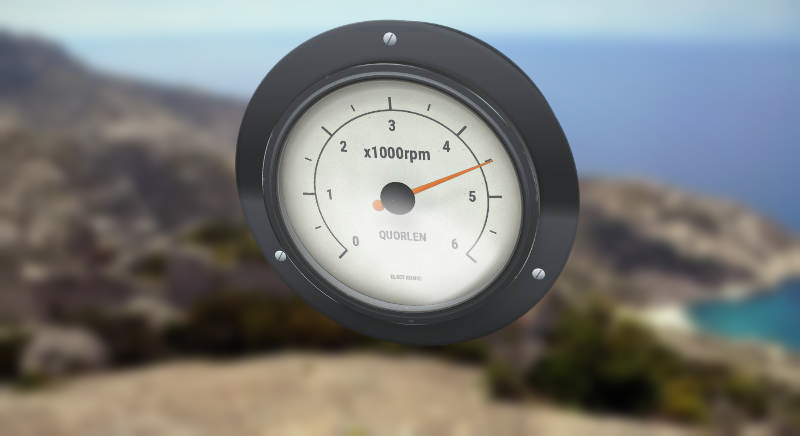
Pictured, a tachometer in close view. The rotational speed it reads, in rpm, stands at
4500 rpm
